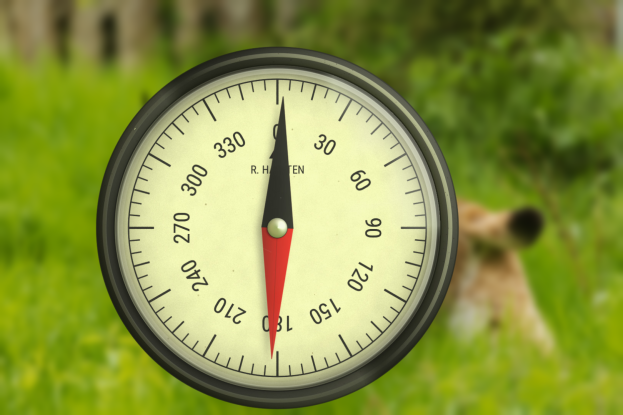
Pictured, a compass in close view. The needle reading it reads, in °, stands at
182.5 °
